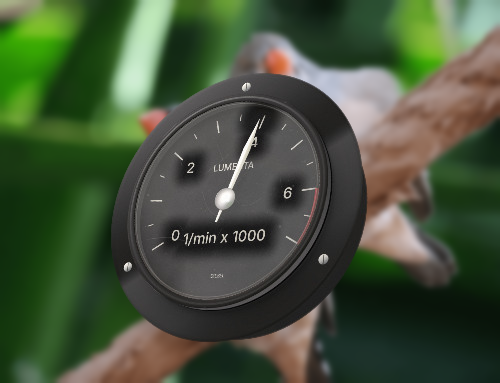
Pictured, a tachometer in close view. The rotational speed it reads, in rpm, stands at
4000 rpm
